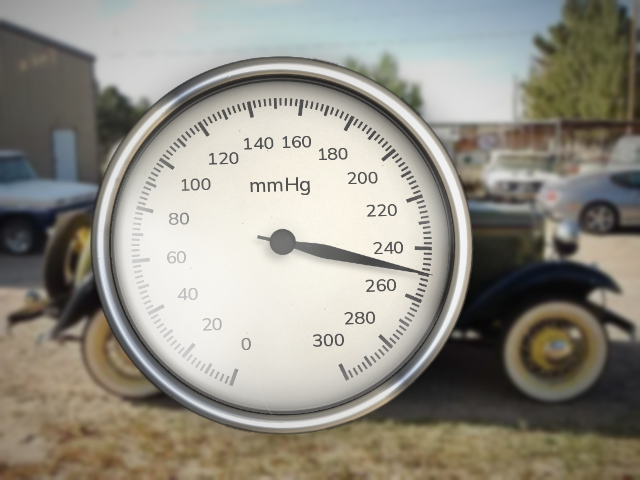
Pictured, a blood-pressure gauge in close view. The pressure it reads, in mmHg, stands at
250 mmHg
